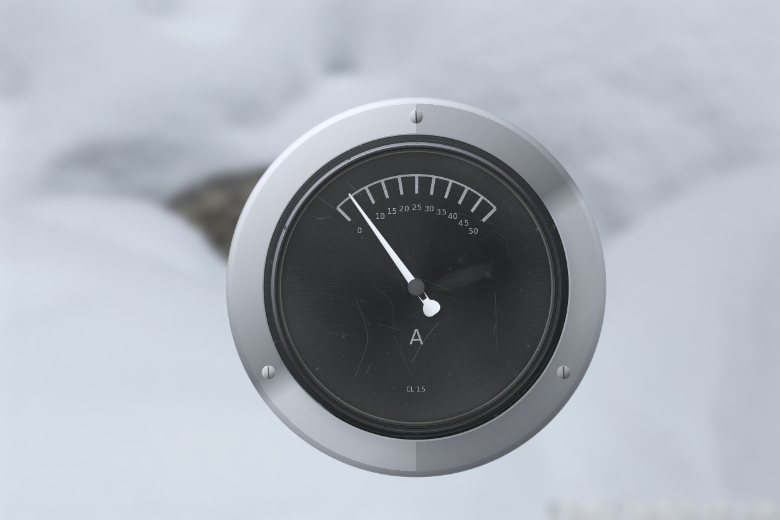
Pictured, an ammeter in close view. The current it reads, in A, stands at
5 A
